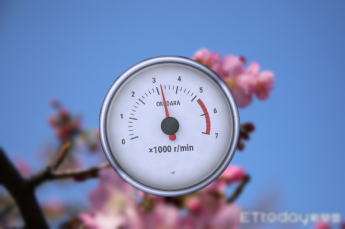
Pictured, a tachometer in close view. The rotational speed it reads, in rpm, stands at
3200 rpm
